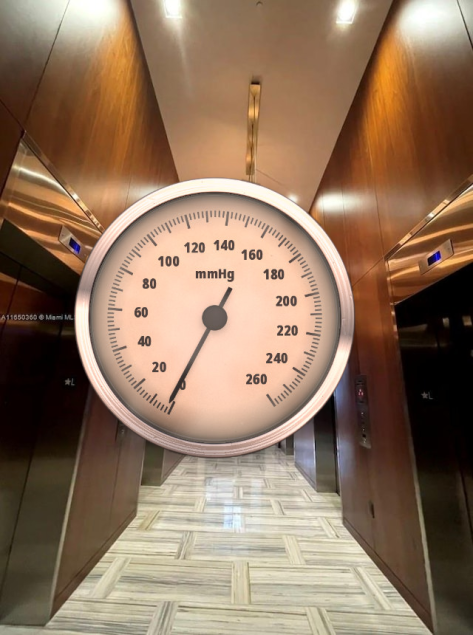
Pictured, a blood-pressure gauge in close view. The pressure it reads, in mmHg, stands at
2 mmHg
